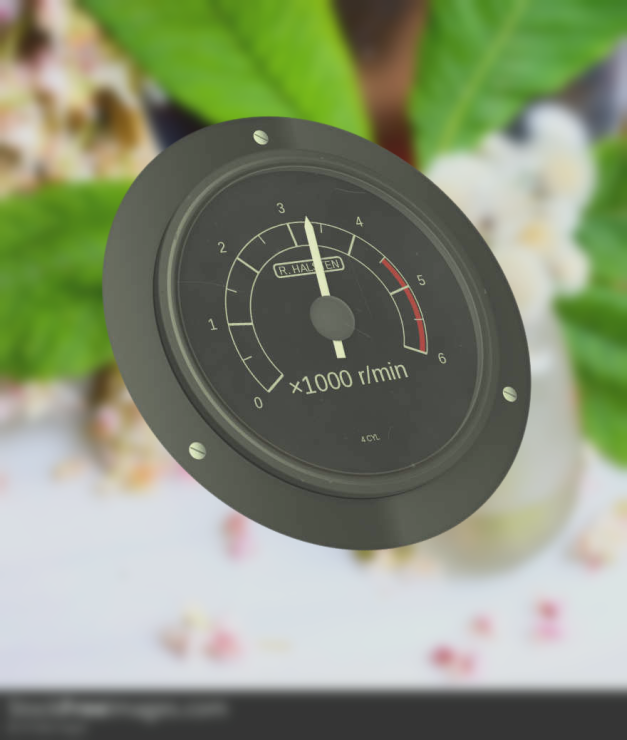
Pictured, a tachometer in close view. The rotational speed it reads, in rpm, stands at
3250 rpm
